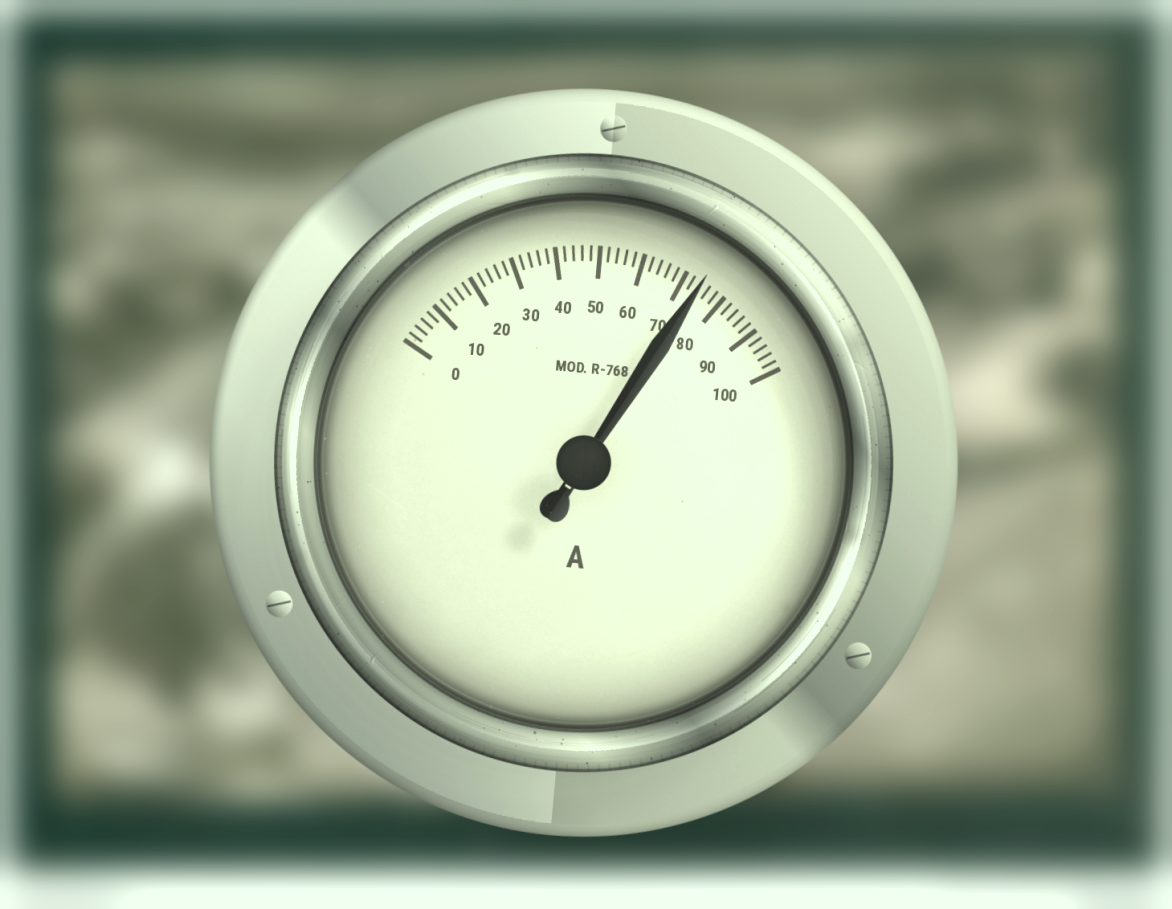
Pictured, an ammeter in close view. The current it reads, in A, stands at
74 A
